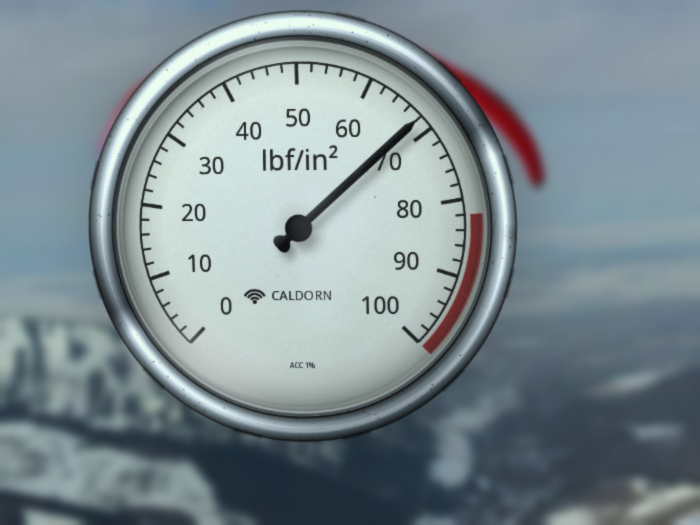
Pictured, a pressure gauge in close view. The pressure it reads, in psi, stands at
68 psi
